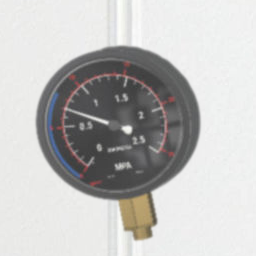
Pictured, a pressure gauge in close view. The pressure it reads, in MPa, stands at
0.7 MPa
